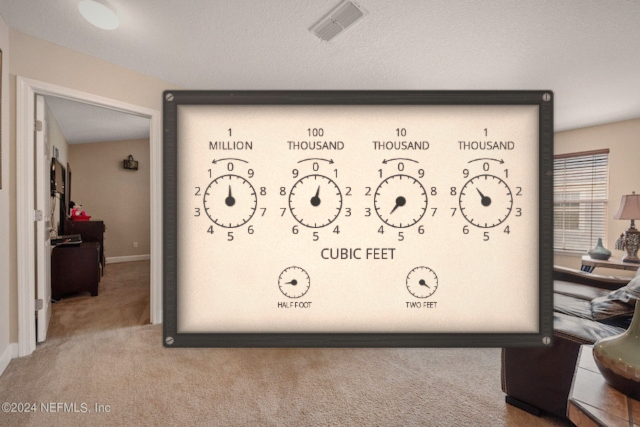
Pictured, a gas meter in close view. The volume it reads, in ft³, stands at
3900 ft³
